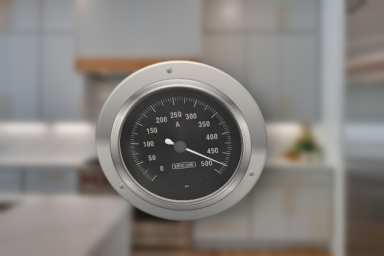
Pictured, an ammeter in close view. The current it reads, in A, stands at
475 A
